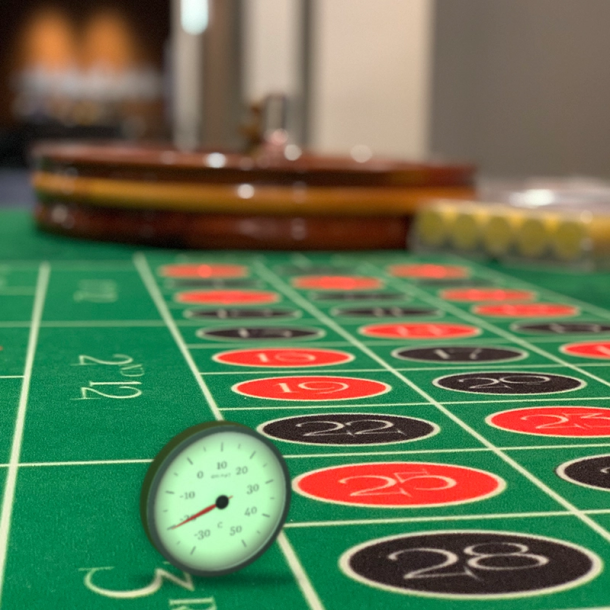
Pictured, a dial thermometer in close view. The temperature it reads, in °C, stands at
-20 °C
